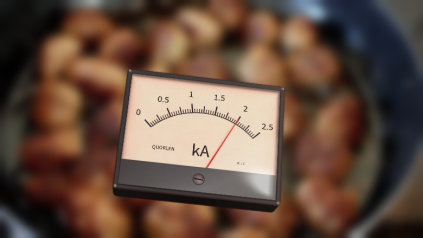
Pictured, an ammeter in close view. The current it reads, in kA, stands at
2 kA
